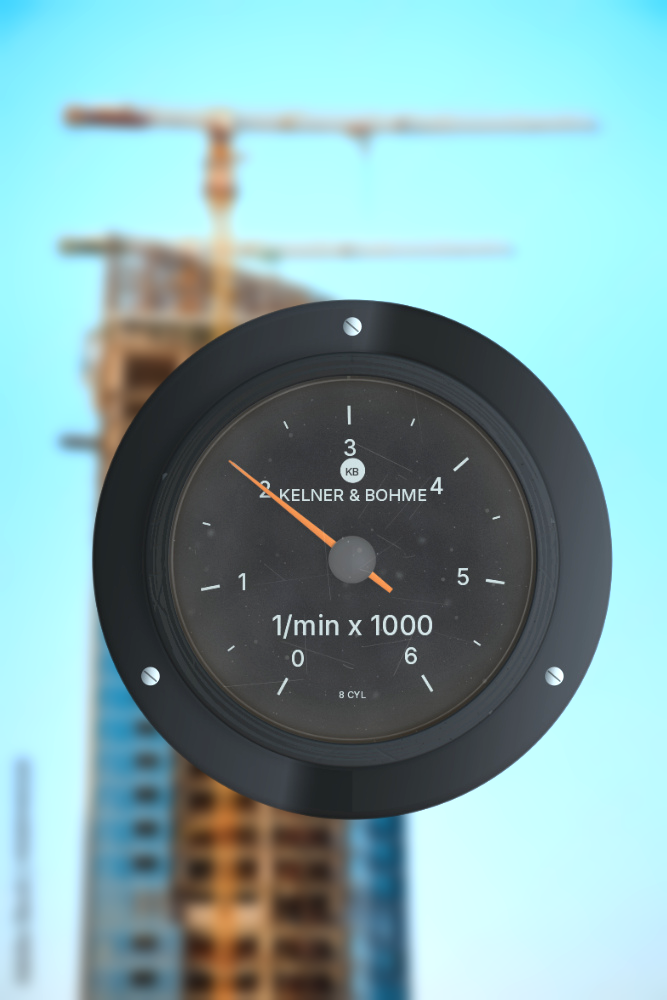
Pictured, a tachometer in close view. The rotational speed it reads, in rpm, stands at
2000 rpm
